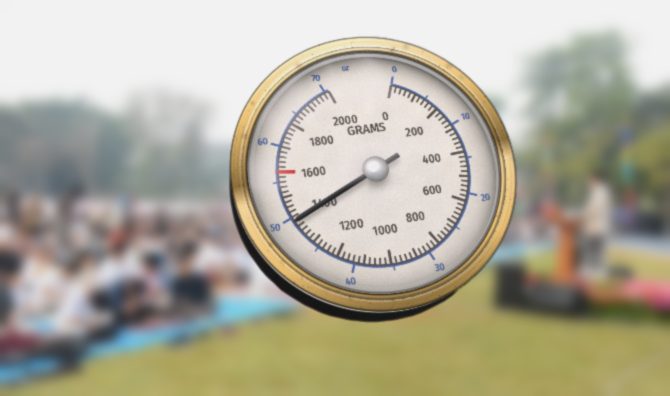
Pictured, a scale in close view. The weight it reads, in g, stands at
1400 g
